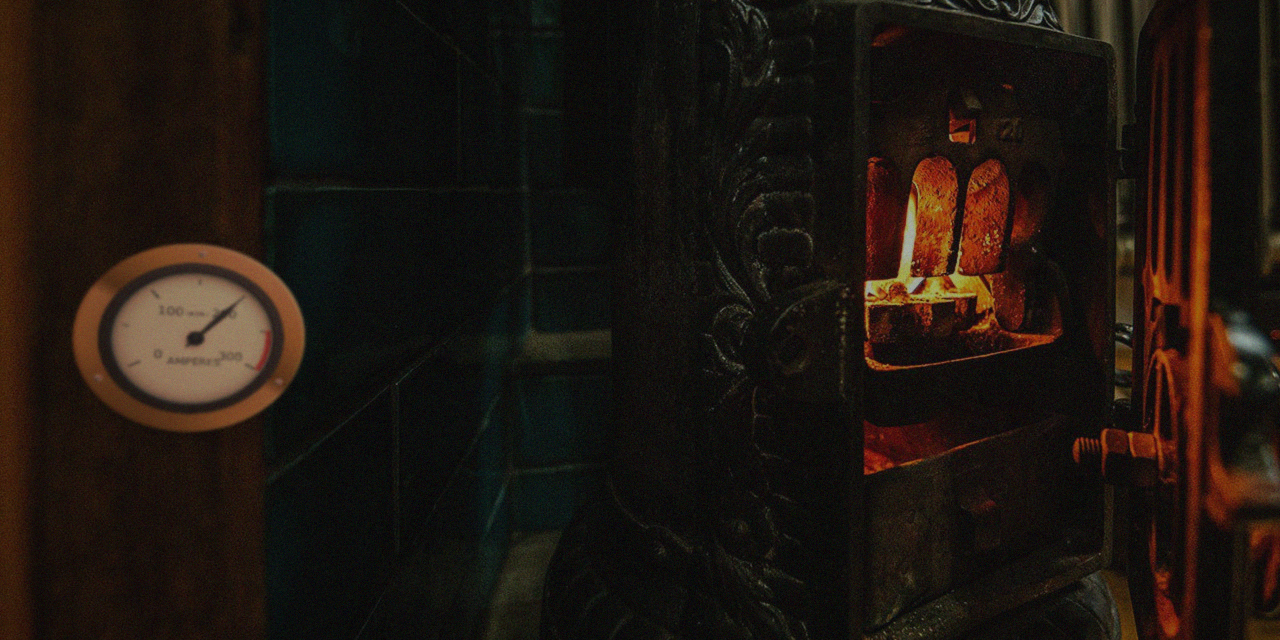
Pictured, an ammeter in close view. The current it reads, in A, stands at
200 A
